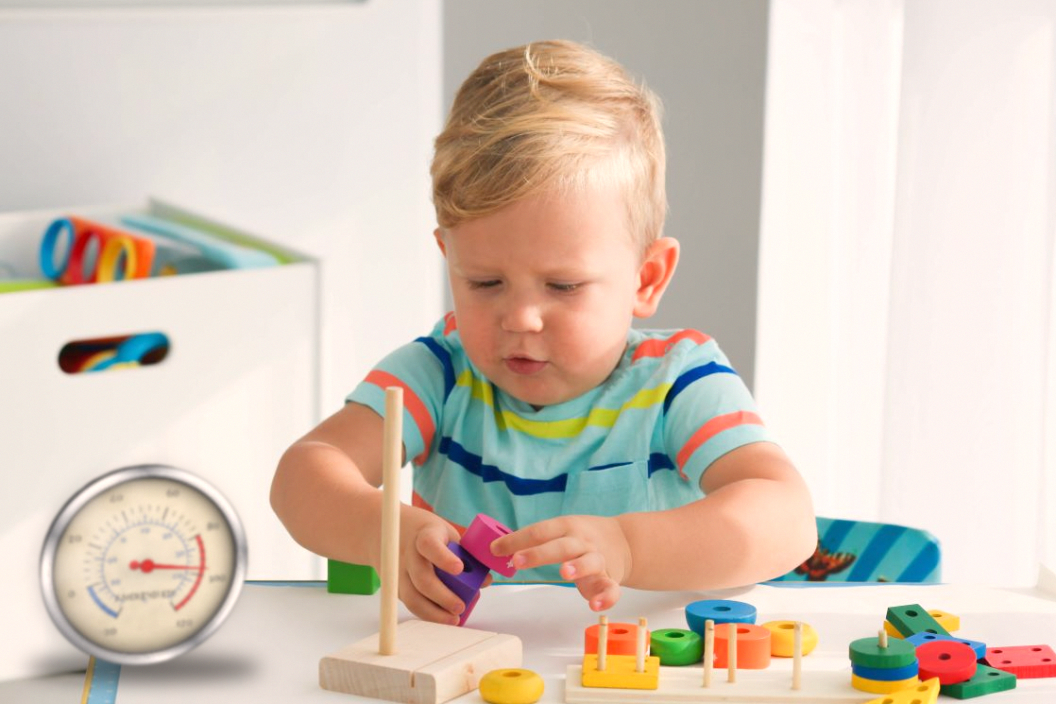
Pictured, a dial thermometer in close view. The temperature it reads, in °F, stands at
96 °F
